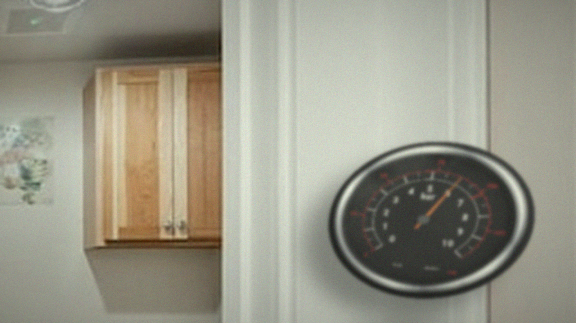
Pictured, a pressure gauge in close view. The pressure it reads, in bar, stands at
6 bar
